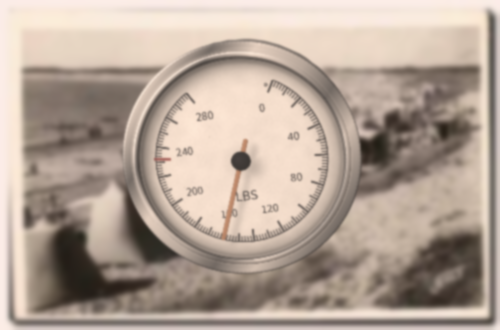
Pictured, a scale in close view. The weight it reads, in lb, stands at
160 lb
